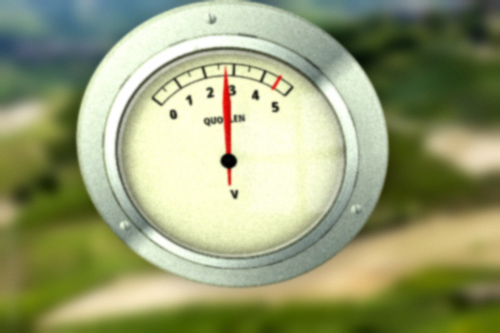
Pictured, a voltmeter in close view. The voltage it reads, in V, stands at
2.75 V
